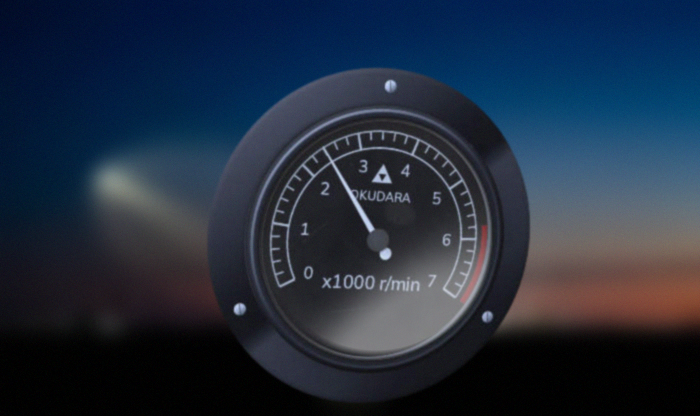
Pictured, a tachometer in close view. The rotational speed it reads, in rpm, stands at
2400 rpm
